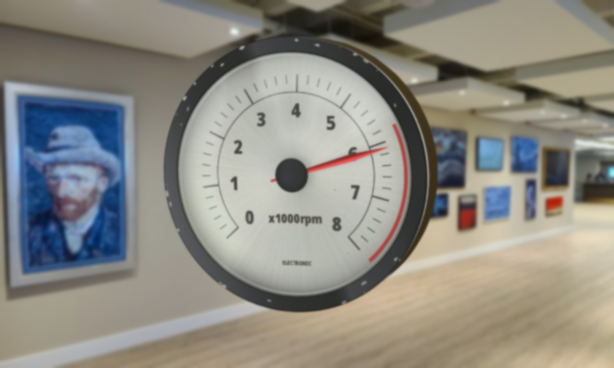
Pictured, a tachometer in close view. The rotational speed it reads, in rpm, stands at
6100 rpm
